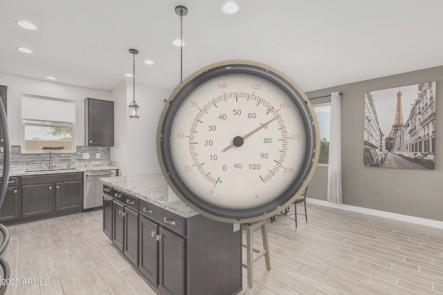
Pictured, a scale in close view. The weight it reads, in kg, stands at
70 kg
